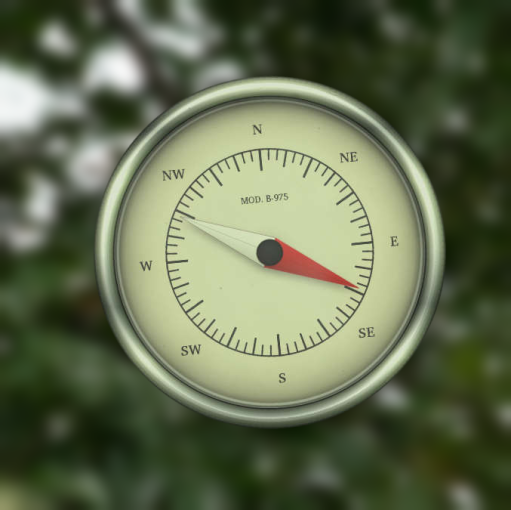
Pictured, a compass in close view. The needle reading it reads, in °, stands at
117.5 °
